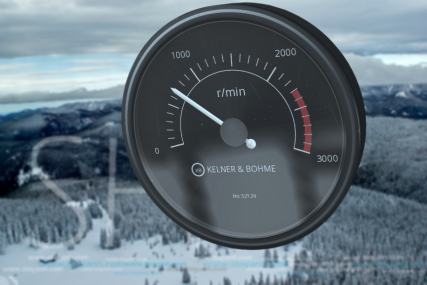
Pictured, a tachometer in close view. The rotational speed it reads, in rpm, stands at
700 rpm
